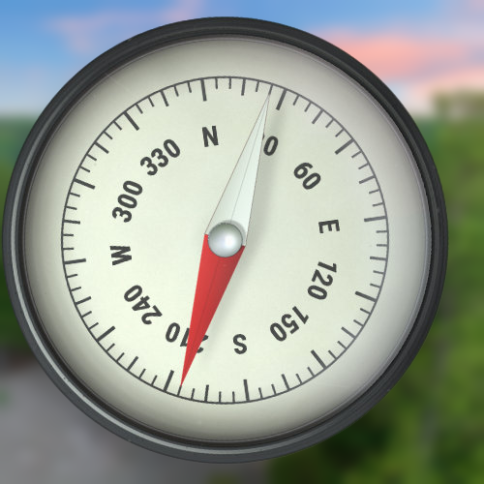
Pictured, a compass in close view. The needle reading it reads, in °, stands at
205 °
